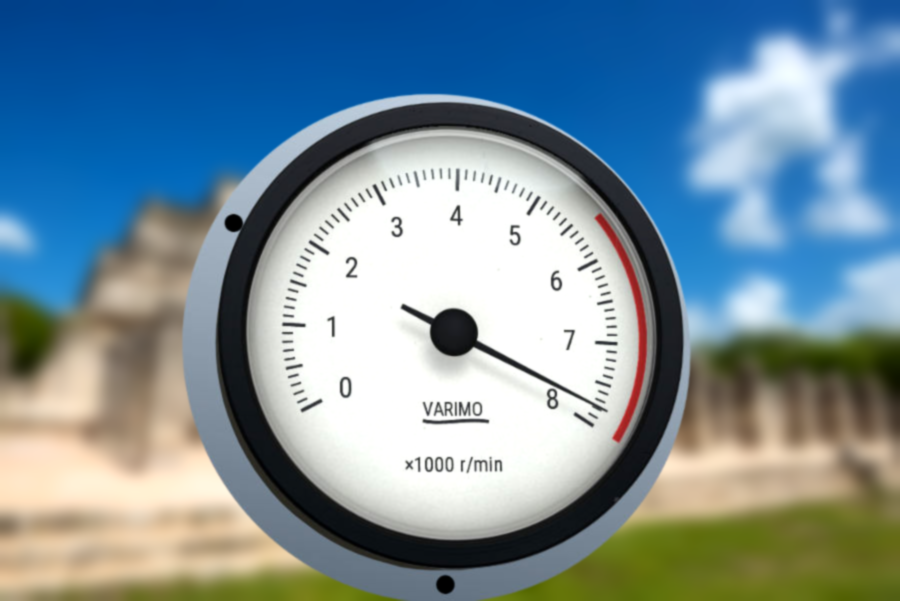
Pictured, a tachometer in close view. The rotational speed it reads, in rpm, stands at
7800 rpm
